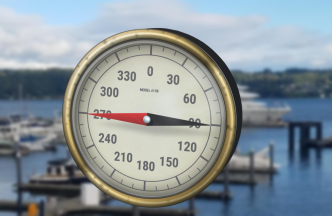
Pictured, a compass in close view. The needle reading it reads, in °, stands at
270 °
